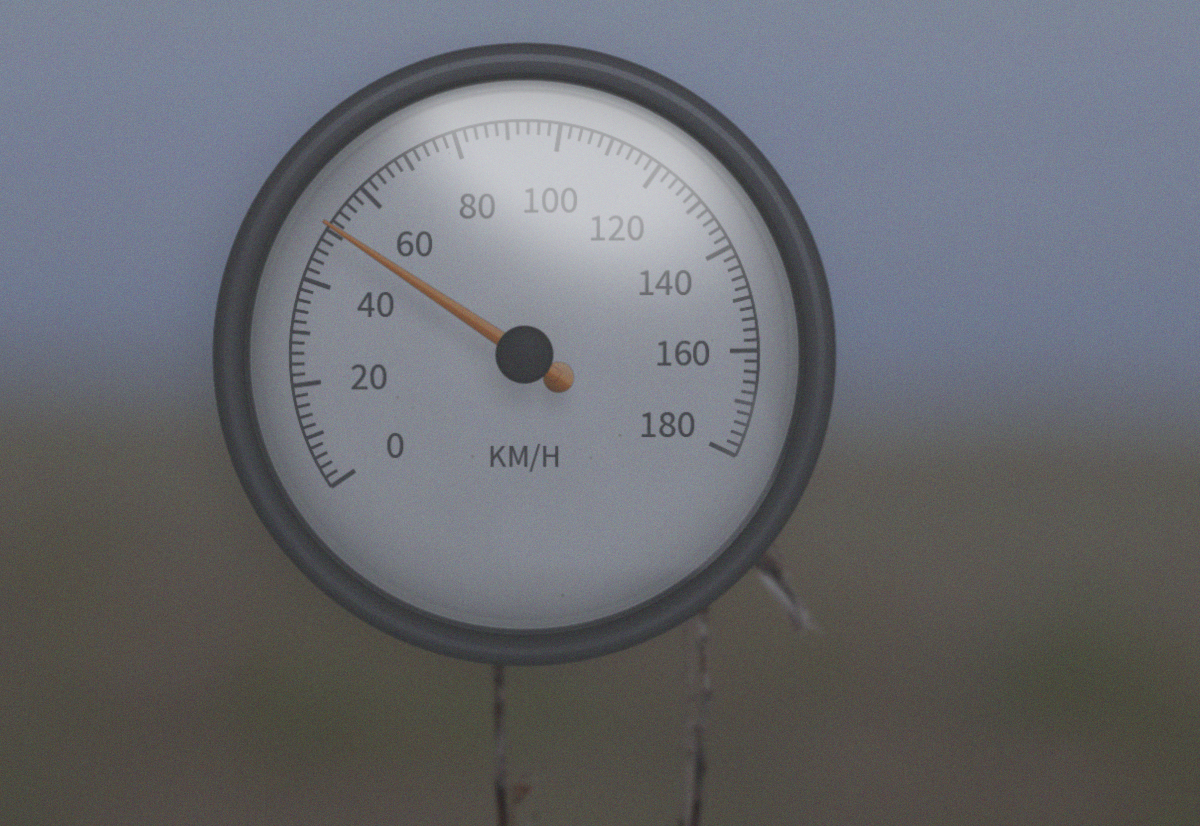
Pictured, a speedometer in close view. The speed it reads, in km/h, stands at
51 km/h
